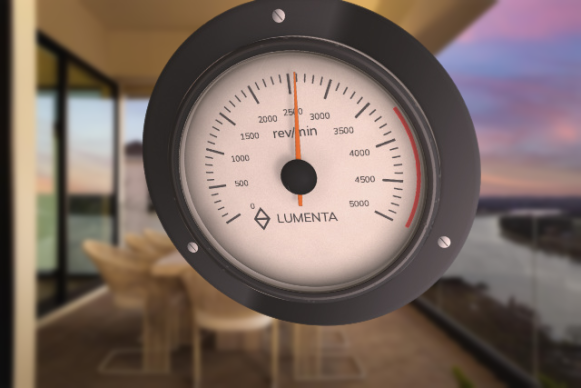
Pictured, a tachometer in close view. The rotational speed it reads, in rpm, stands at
2600 rpm
